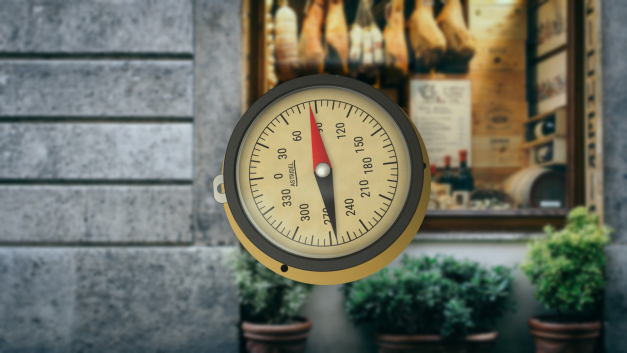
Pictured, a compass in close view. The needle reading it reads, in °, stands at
85 °
